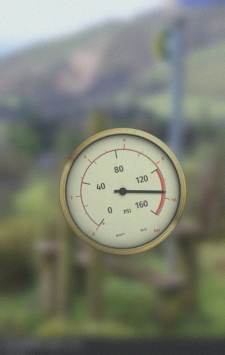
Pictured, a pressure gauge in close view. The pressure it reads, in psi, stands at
140 psi
